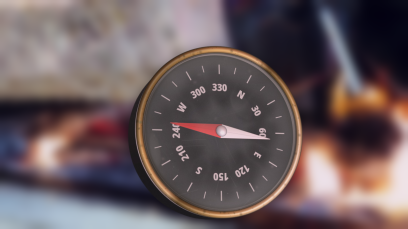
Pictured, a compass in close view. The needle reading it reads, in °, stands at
247.5 °
